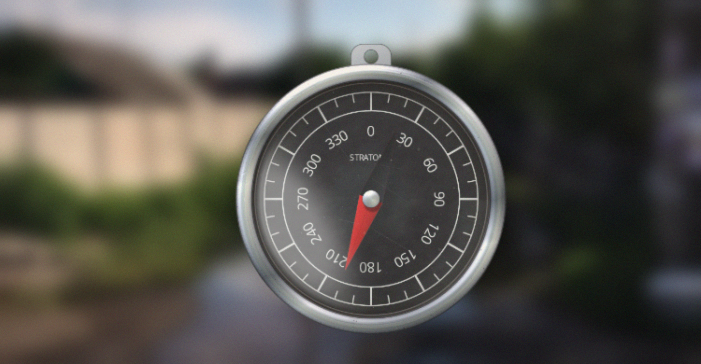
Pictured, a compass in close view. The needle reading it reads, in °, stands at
200 °
